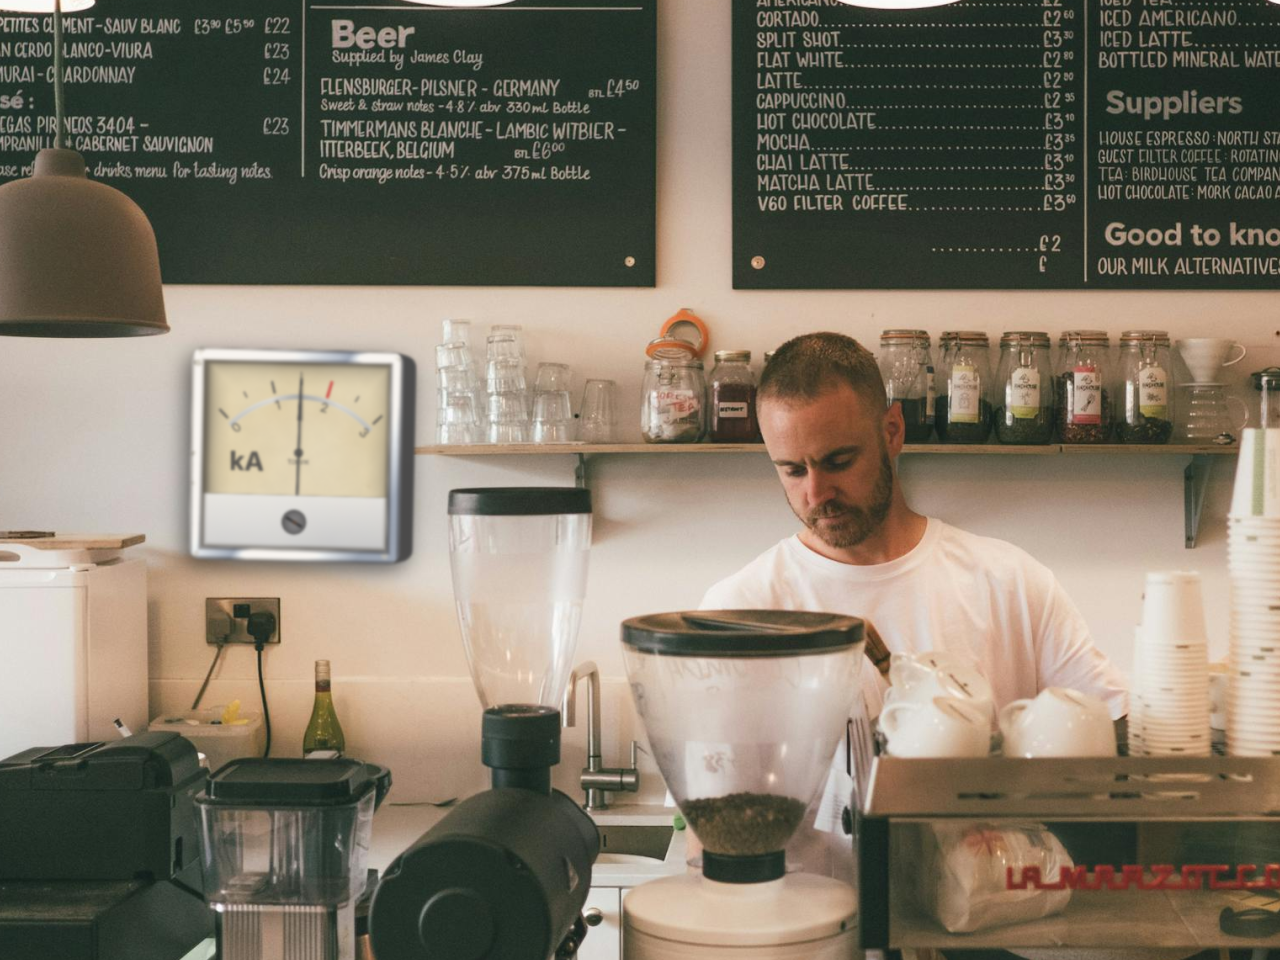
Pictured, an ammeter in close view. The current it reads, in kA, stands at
1.5 kA
